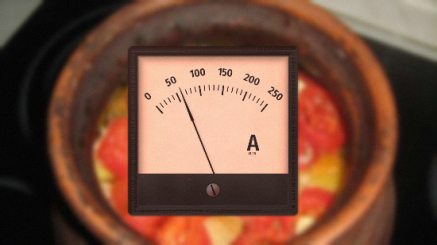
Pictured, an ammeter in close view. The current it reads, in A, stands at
60 A
